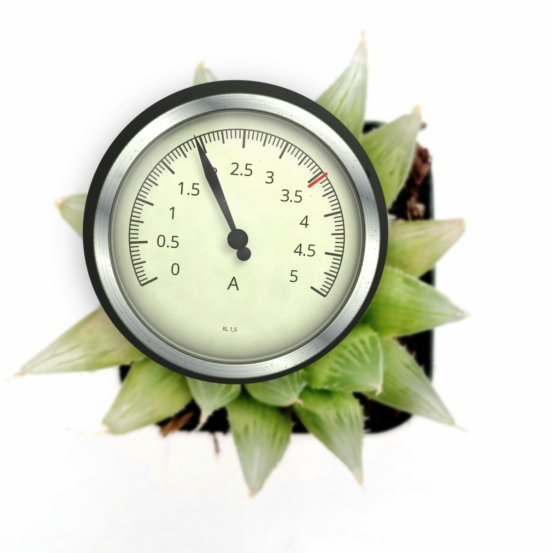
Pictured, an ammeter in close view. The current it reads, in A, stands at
1.95 A
